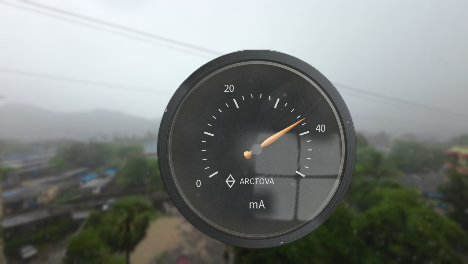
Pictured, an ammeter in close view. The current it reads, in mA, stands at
37 mA
